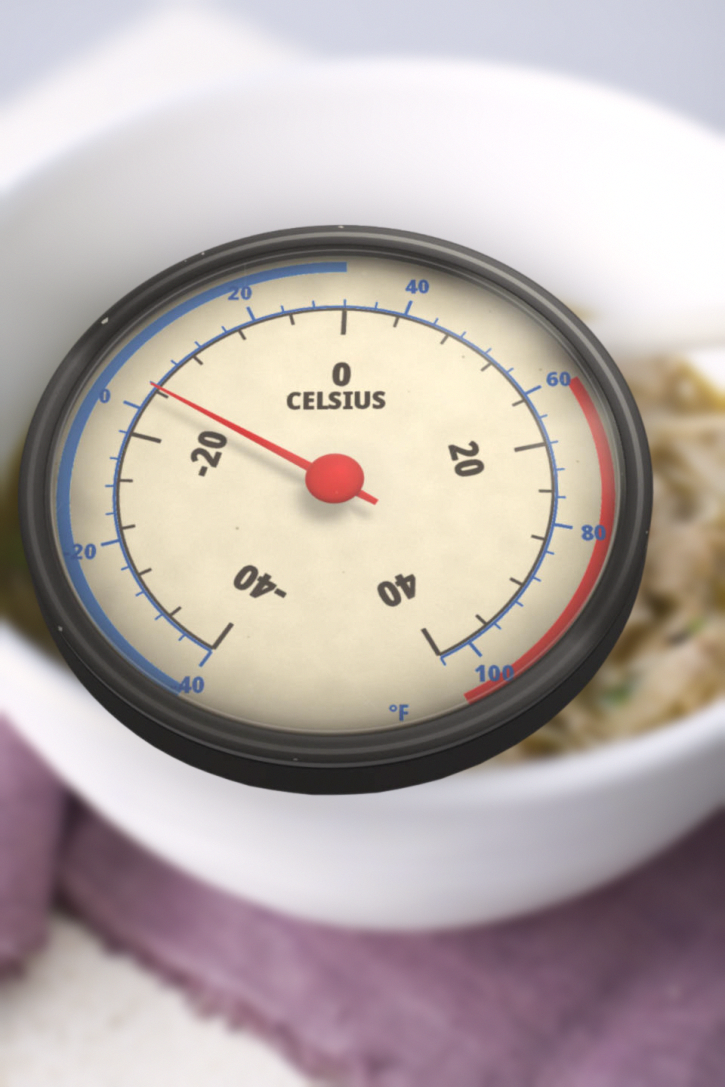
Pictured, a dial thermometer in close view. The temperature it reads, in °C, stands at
-16 °C
